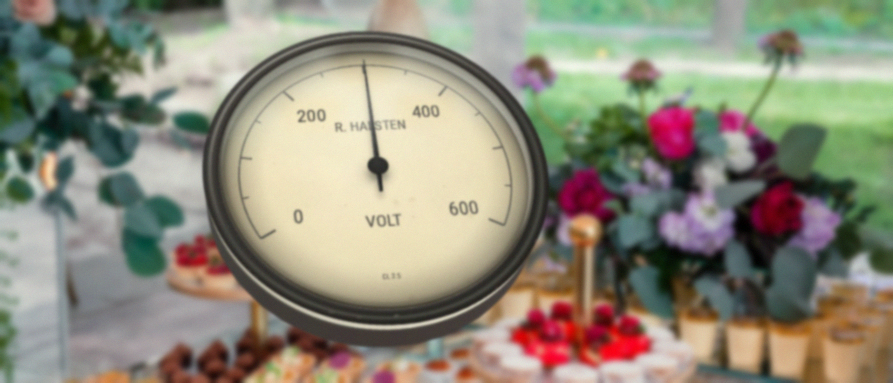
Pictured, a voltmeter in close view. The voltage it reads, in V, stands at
300 V
